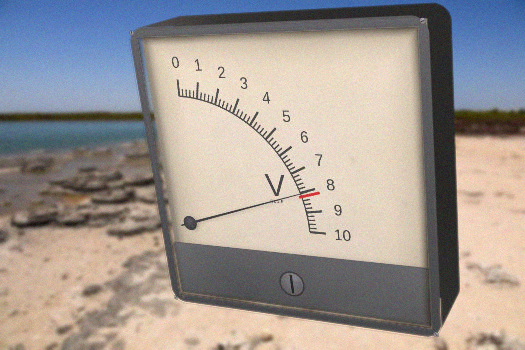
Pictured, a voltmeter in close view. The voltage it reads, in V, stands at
8 V
